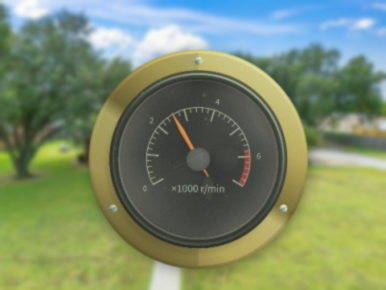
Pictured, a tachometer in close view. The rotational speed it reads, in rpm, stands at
2600 rpm
